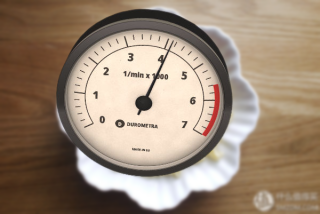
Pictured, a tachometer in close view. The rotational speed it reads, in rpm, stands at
4100 rpm
